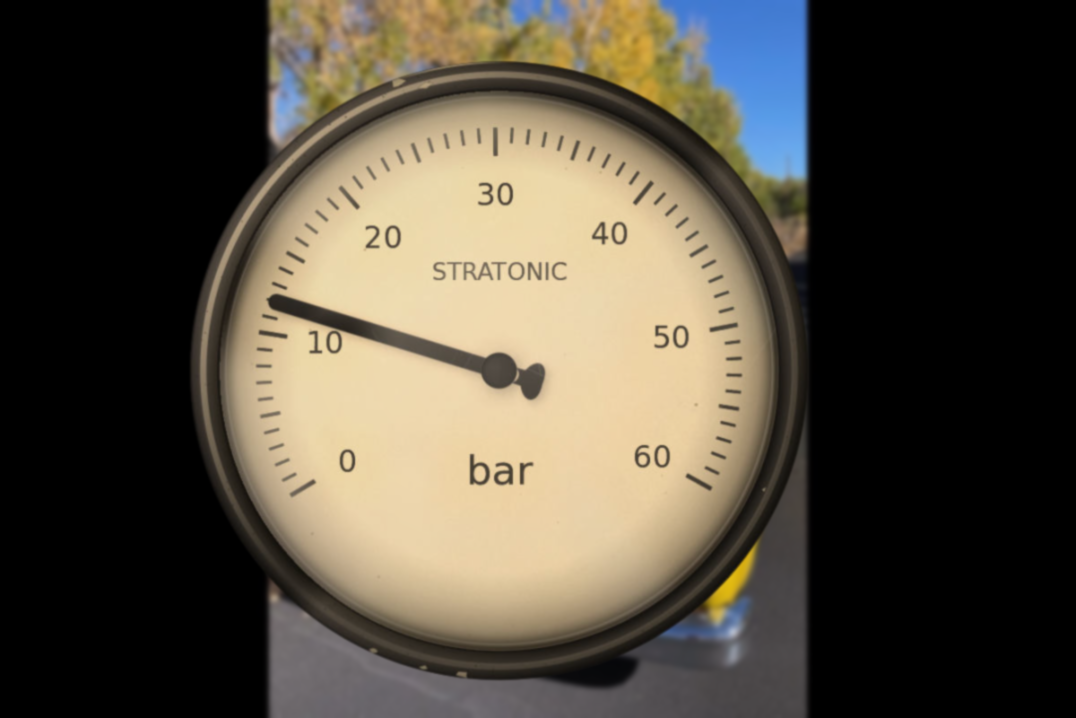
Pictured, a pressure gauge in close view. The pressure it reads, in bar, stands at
12 bar
